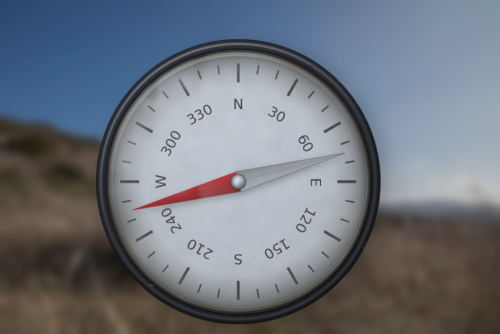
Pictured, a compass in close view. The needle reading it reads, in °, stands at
255 °
